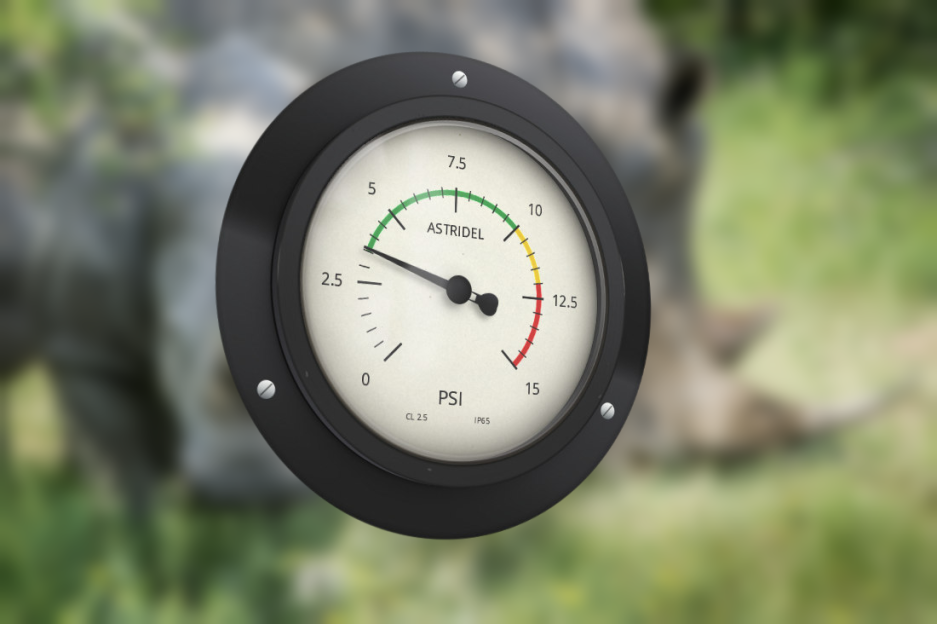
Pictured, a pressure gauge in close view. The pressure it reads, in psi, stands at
3.5 psi
